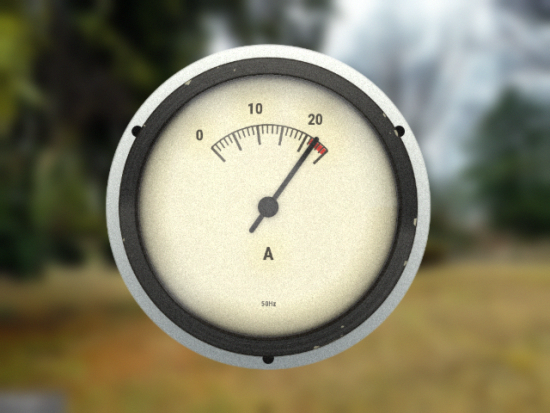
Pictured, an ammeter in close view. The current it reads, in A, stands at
22 A
